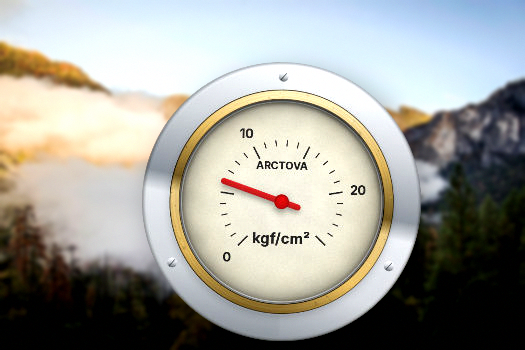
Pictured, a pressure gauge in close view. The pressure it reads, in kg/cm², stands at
6 kg/cm²
